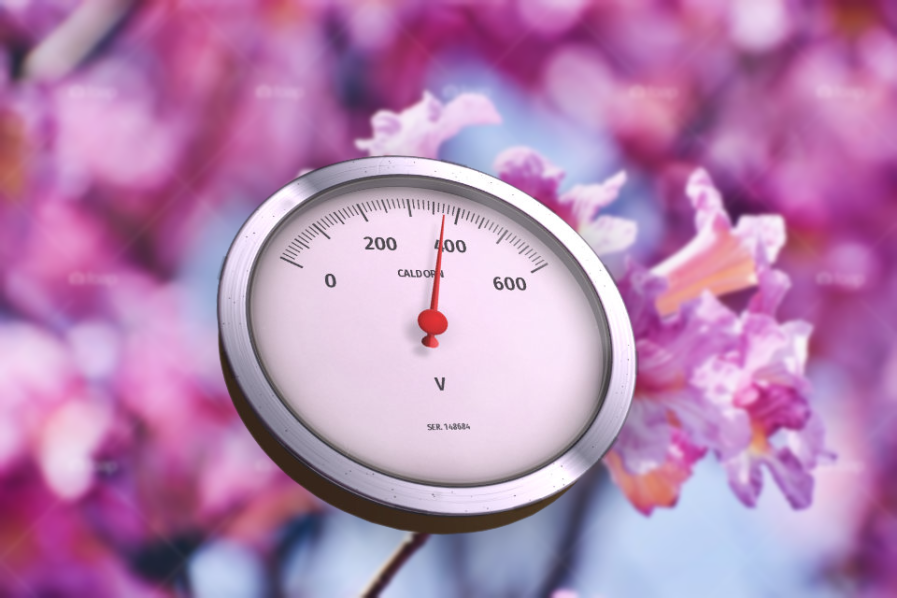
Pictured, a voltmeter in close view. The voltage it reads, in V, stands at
370 V
